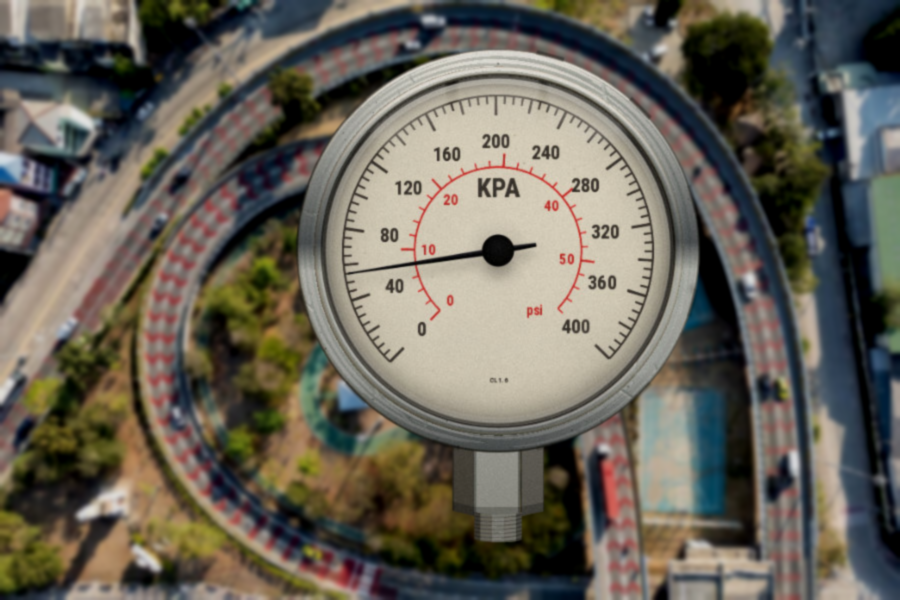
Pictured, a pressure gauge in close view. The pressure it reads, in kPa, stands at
55 kPa
